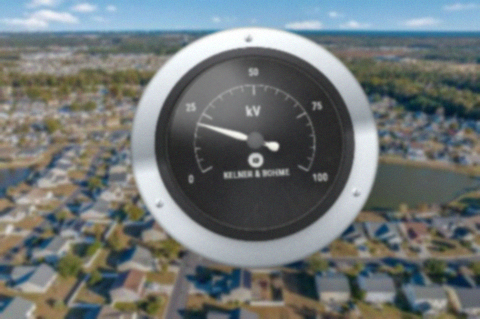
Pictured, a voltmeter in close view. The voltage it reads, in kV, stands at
20 kV
